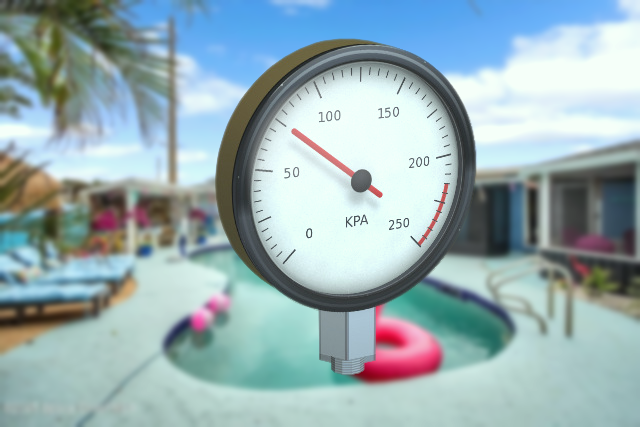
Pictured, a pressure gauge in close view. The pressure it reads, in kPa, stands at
75 kPa
